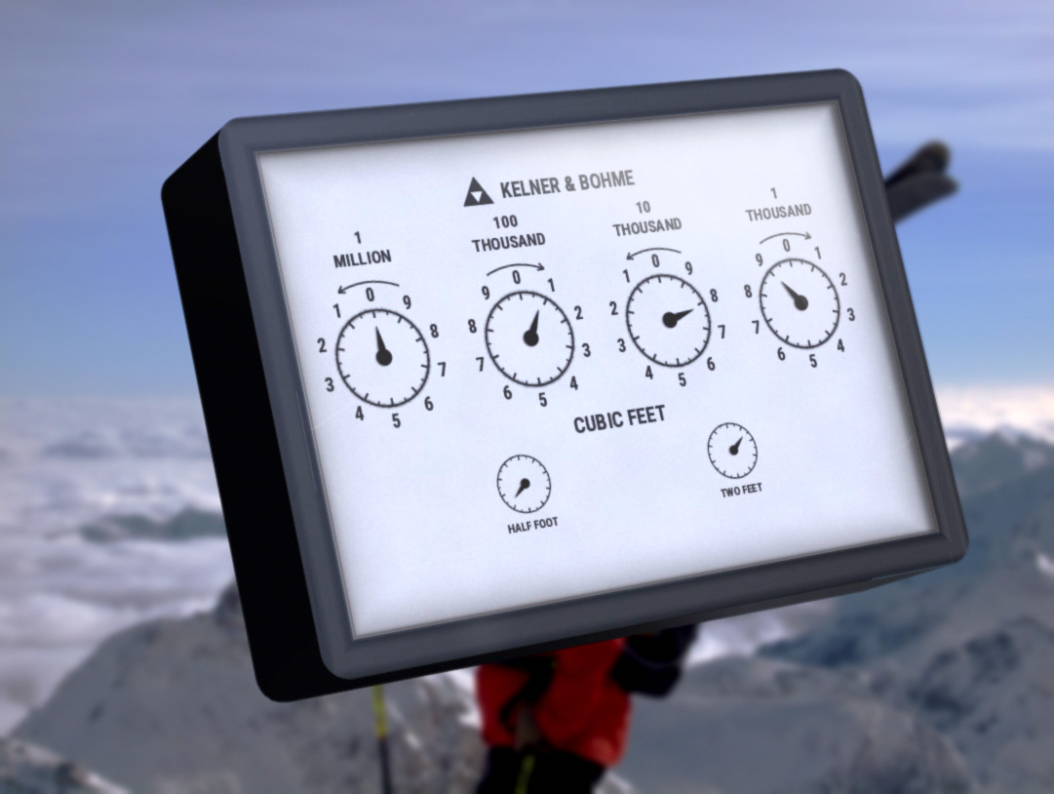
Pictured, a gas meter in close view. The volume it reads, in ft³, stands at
7900 ft³
